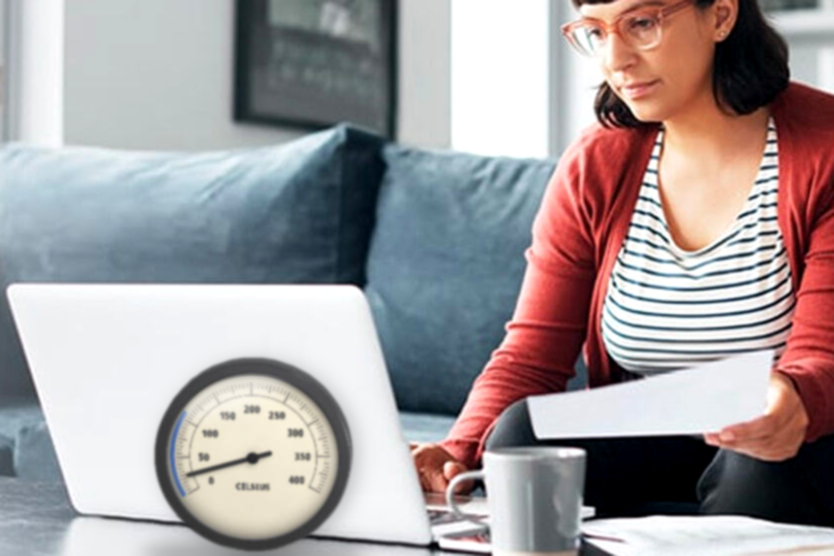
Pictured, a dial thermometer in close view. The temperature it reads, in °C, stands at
25 °C
